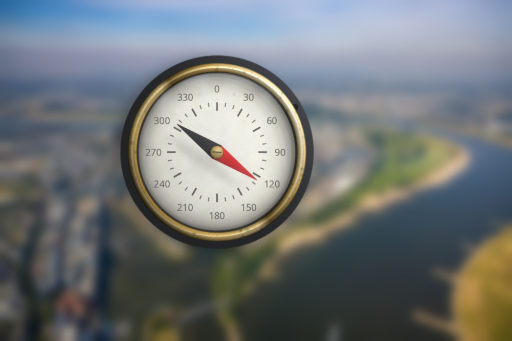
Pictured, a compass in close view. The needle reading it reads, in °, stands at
125 °
